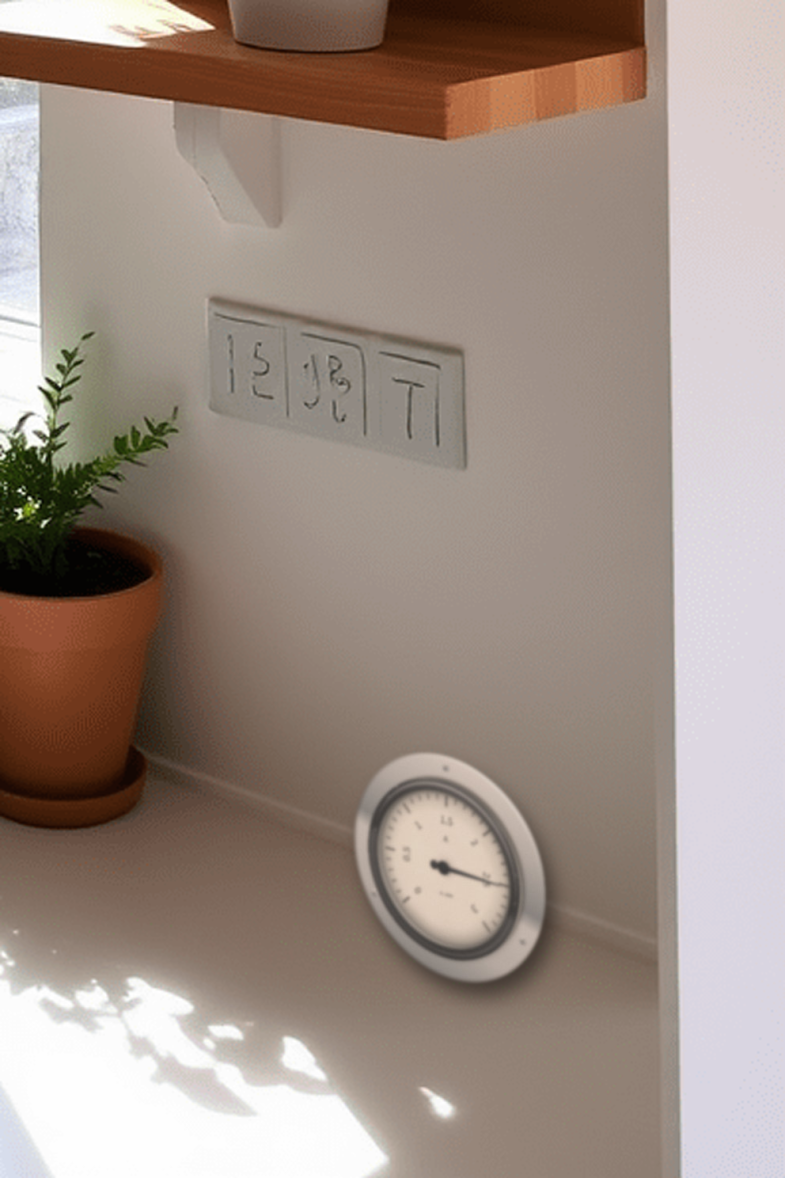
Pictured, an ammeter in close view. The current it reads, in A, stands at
2.5 A
